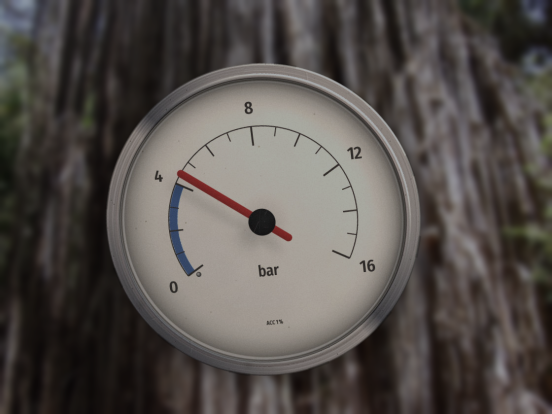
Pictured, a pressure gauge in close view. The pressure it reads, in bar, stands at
4.5 bar
